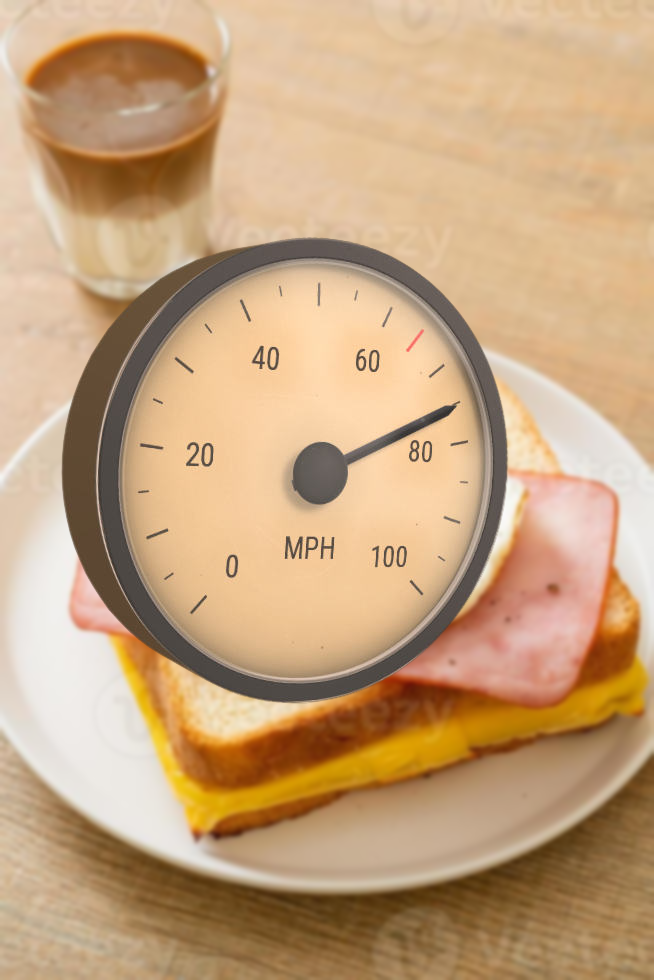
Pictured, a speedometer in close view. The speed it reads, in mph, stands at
75 mph
